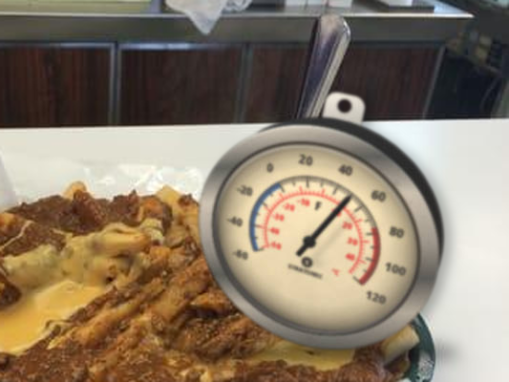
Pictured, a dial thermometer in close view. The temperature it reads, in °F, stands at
50 °F
